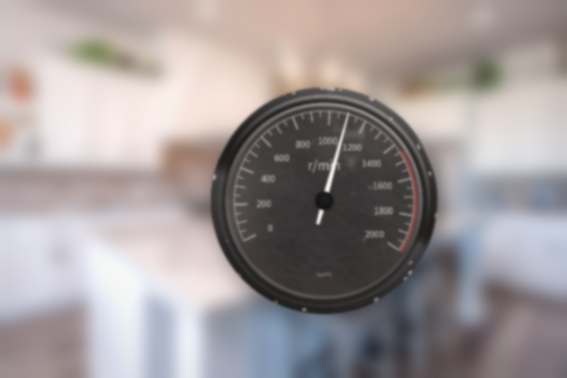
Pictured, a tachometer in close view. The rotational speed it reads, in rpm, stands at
1100 rpm
